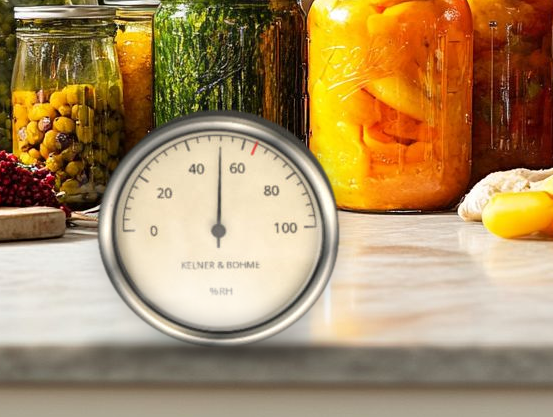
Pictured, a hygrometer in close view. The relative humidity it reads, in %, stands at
52 %
